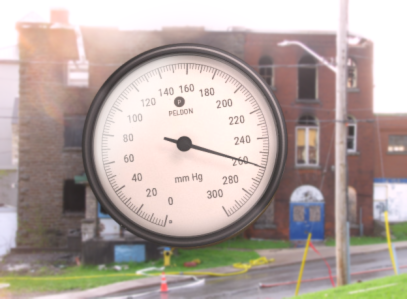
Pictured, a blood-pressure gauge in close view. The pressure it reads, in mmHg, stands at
260 mmHg
